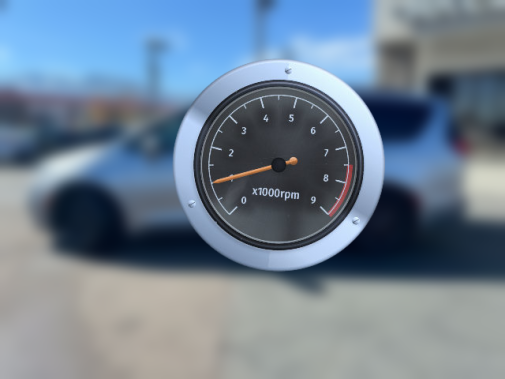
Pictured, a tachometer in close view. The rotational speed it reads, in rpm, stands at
1000 rpm
